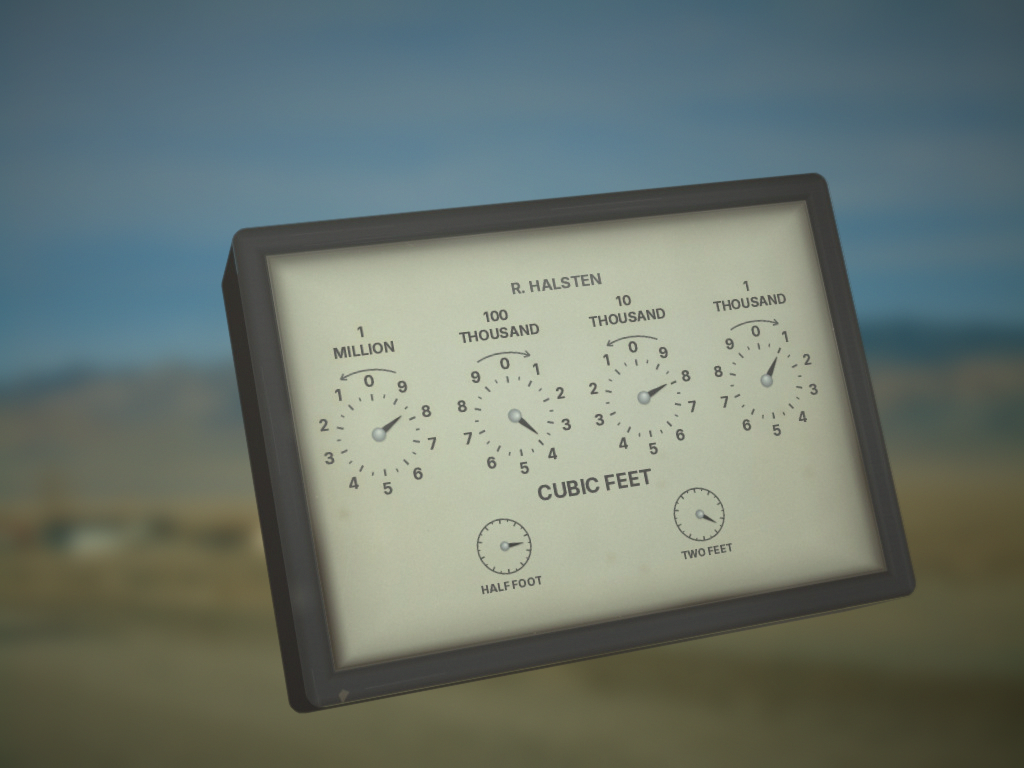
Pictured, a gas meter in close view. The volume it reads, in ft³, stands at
838100 ft³
